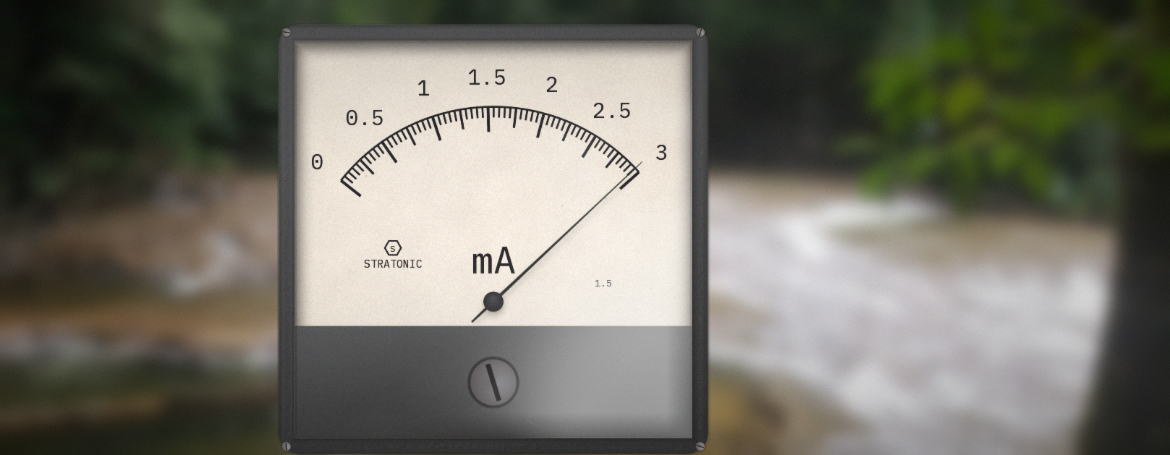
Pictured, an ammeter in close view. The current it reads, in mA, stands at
2.95 mA
